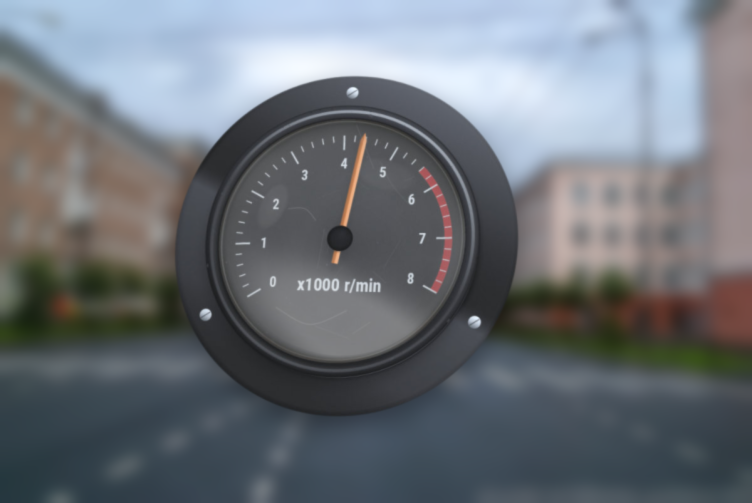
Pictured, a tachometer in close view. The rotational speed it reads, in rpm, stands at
4400 rpm
